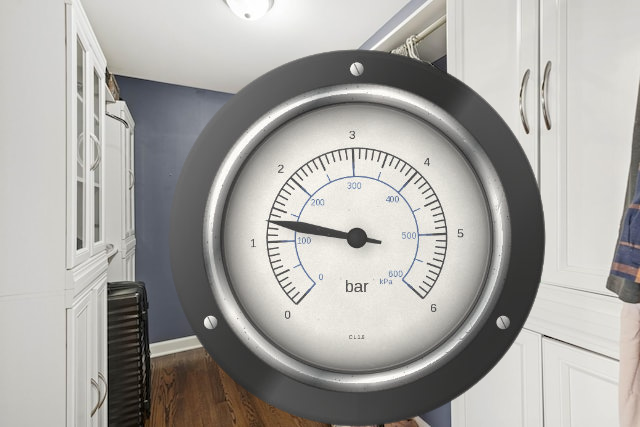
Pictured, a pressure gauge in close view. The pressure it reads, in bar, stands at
1.3 bar
